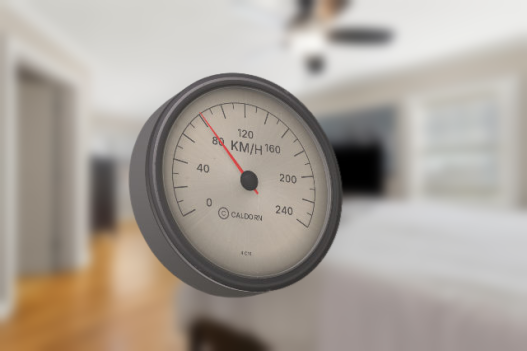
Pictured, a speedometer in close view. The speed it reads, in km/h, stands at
80 km/h
